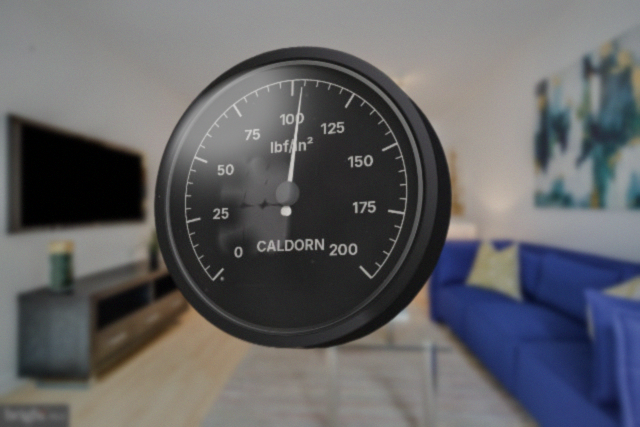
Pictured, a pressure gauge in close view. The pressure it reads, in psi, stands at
105 psi
